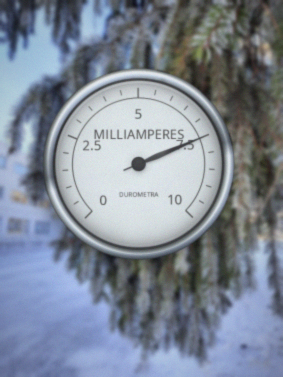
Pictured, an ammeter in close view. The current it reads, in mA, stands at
7.5 mA
